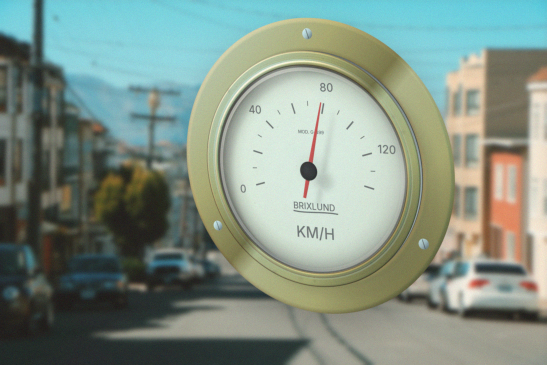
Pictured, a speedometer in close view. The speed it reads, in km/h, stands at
80 km/h
